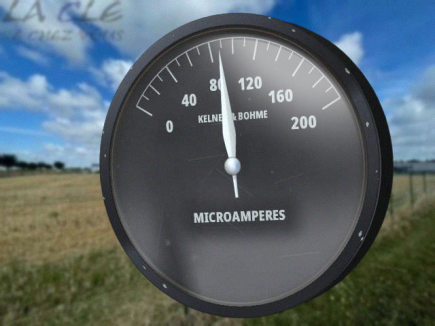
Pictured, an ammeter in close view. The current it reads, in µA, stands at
90 µA
